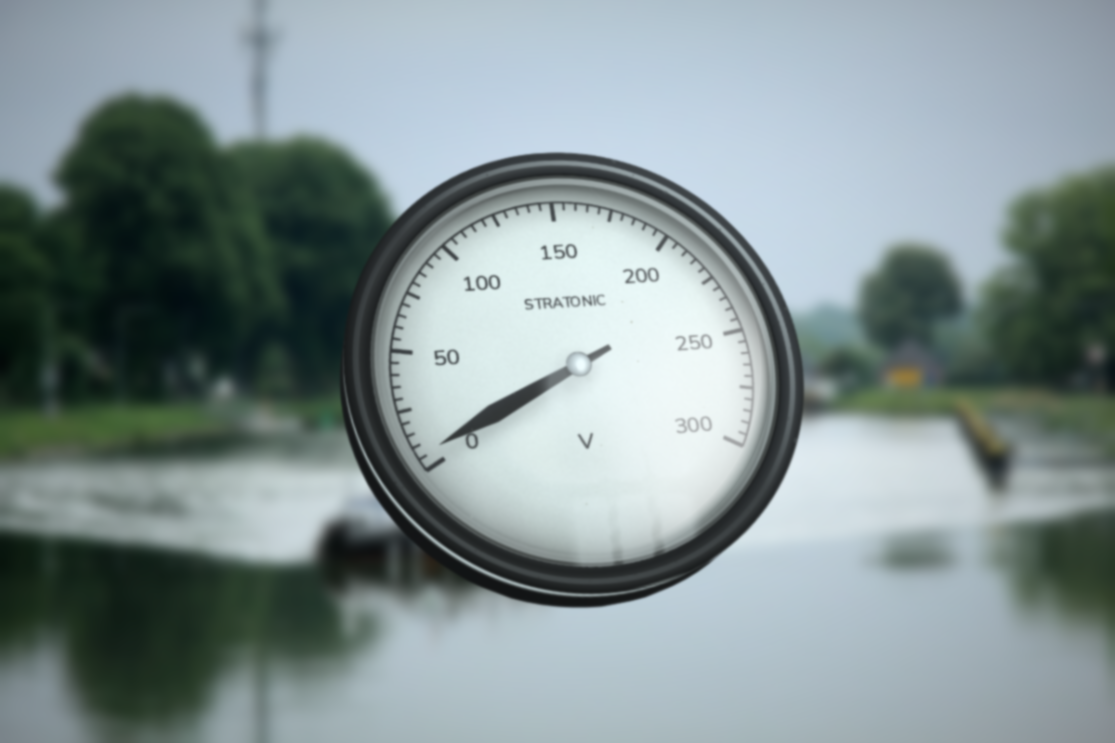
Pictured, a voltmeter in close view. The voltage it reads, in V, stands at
5 V
